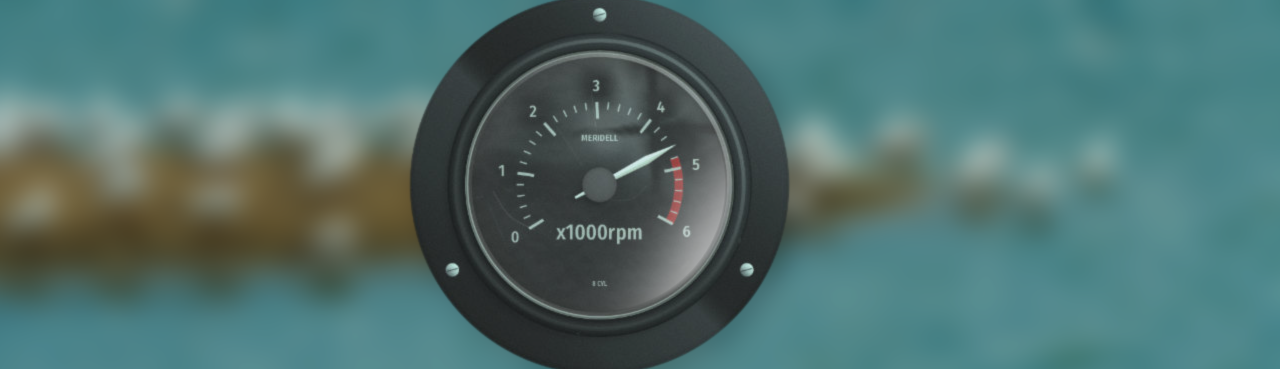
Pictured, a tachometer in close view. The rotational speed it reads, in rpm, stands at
4600 rpm
